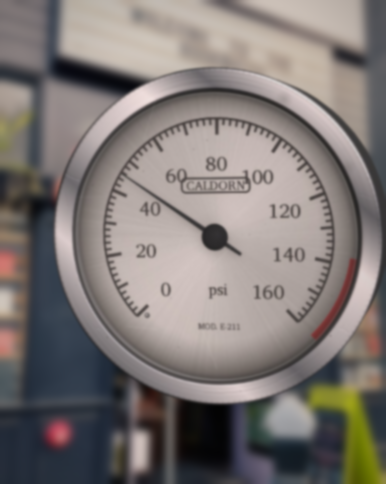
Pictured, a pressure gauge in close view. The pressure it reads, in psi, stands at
46 psi
